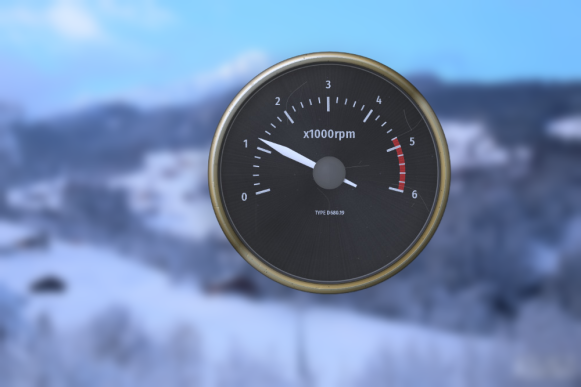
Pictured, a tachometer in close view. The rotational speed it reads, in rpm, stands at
1200 rpm
